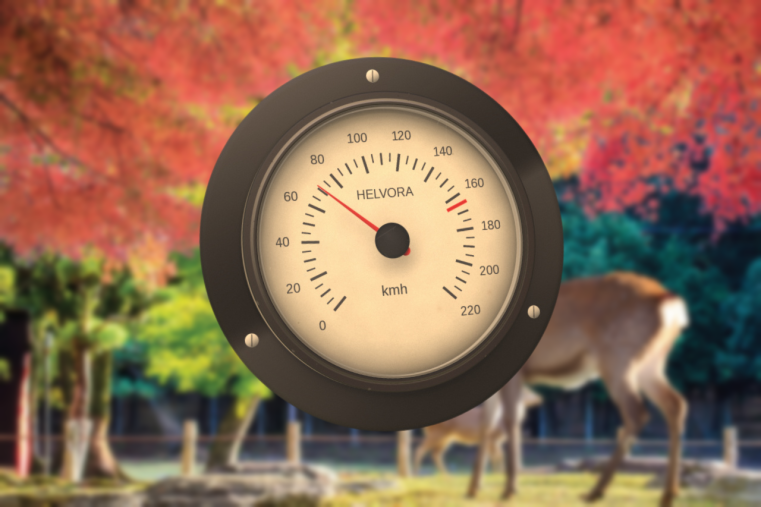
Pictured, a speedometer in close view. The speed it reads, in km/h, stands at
70 km/h
